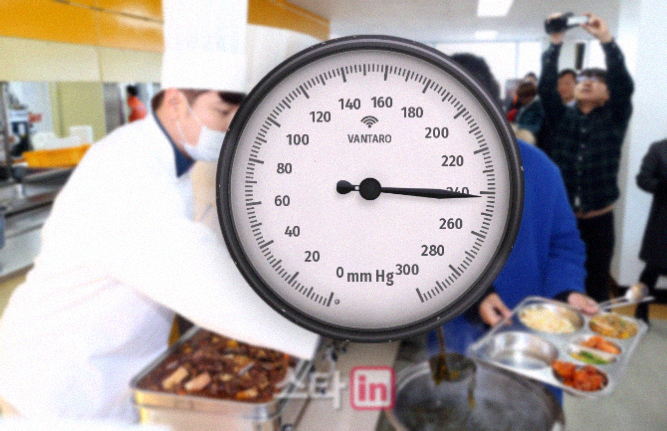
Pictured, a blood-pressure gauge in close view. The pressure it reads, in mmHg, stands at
242 mmHg
